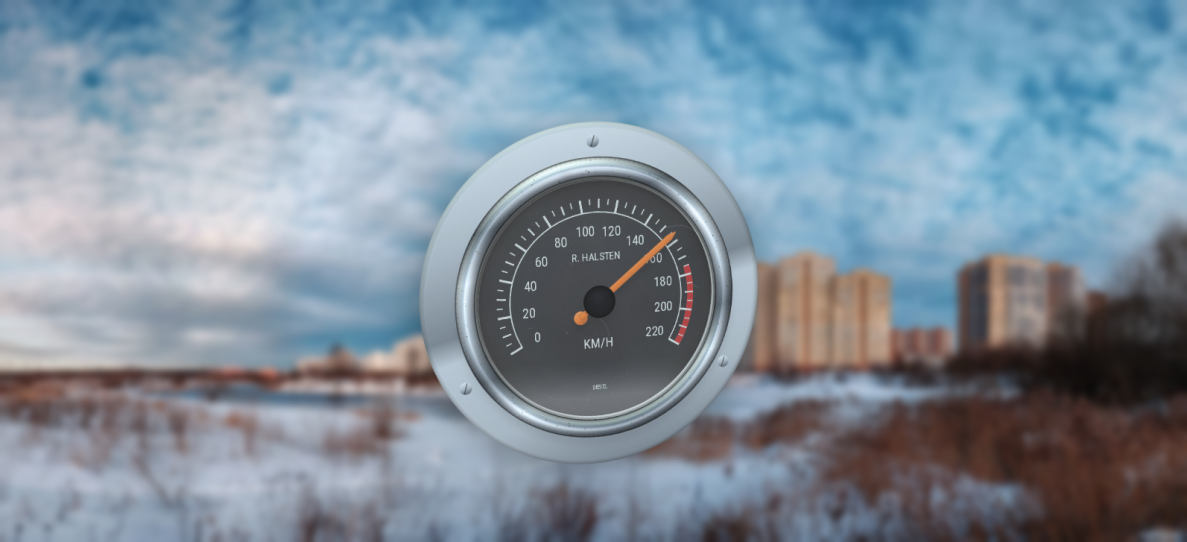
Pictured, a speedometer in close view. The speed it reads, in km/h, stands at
155 km/h
